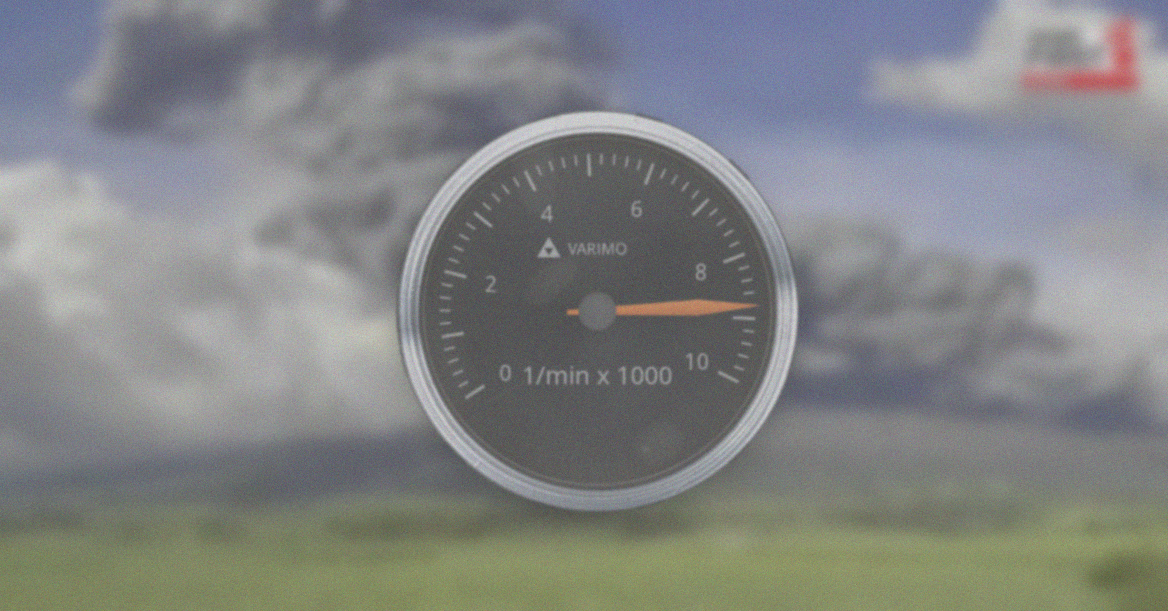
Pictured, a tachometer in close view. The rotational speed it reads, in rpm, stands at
8800 rpm
